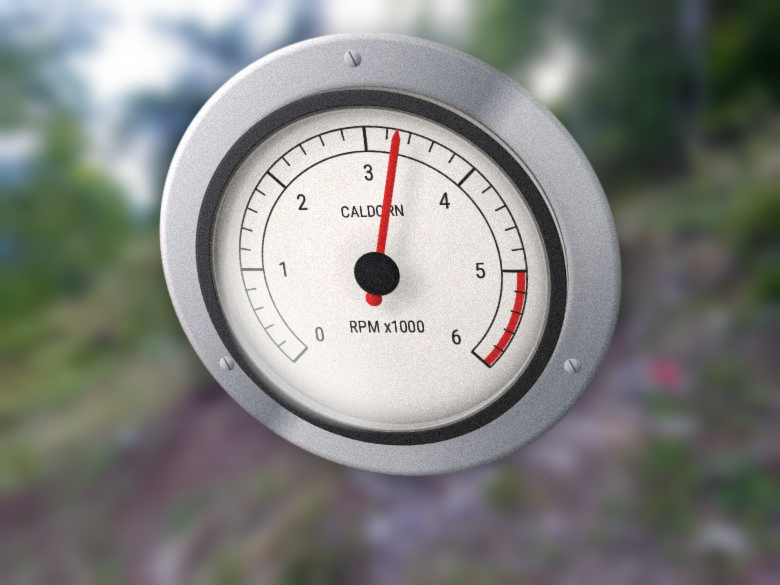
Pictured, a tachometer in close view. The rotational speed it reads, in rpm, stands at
3300 rpm
